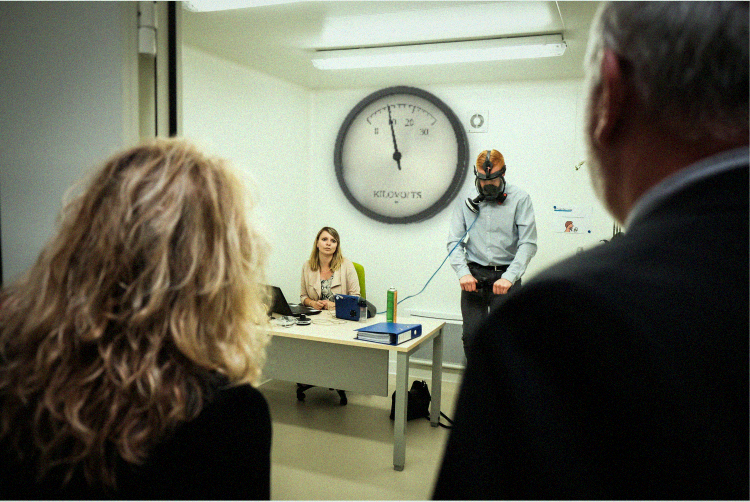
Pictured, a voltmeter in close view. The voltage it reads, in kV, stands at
10 kV
